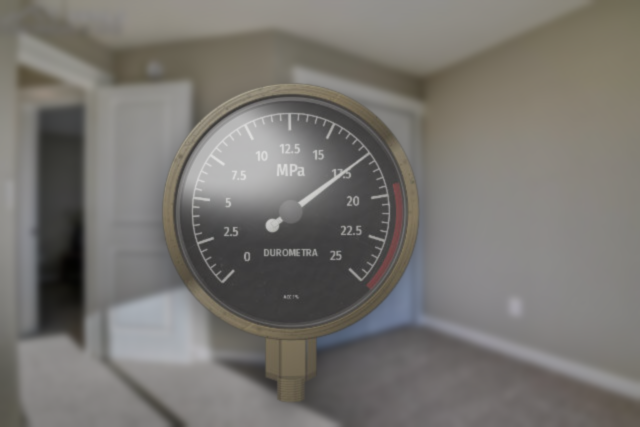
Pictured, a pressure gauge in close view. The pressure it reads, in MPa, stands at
17.5 MPa
